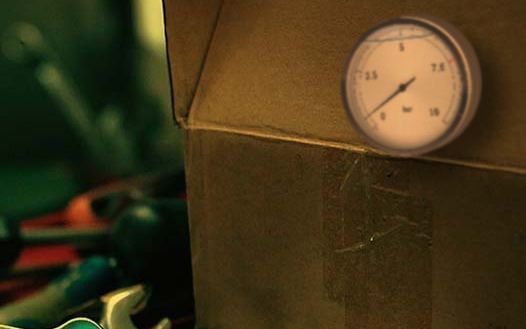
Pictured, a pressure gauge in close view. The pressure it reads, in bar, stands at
0.5 bar
